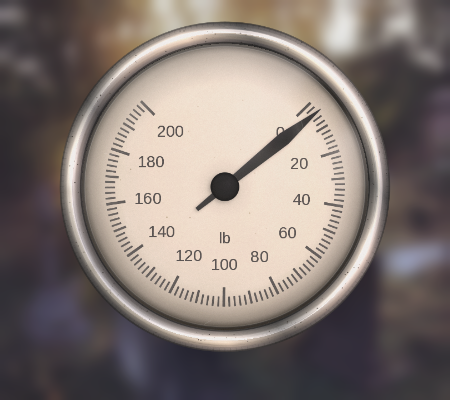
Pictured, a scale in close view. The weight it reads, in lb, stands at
4 lb
